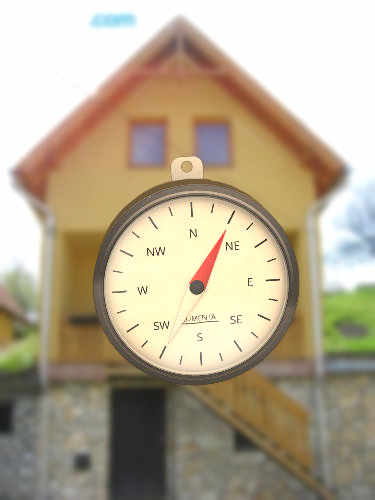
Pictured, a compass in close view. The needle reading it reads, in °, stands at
30 °
